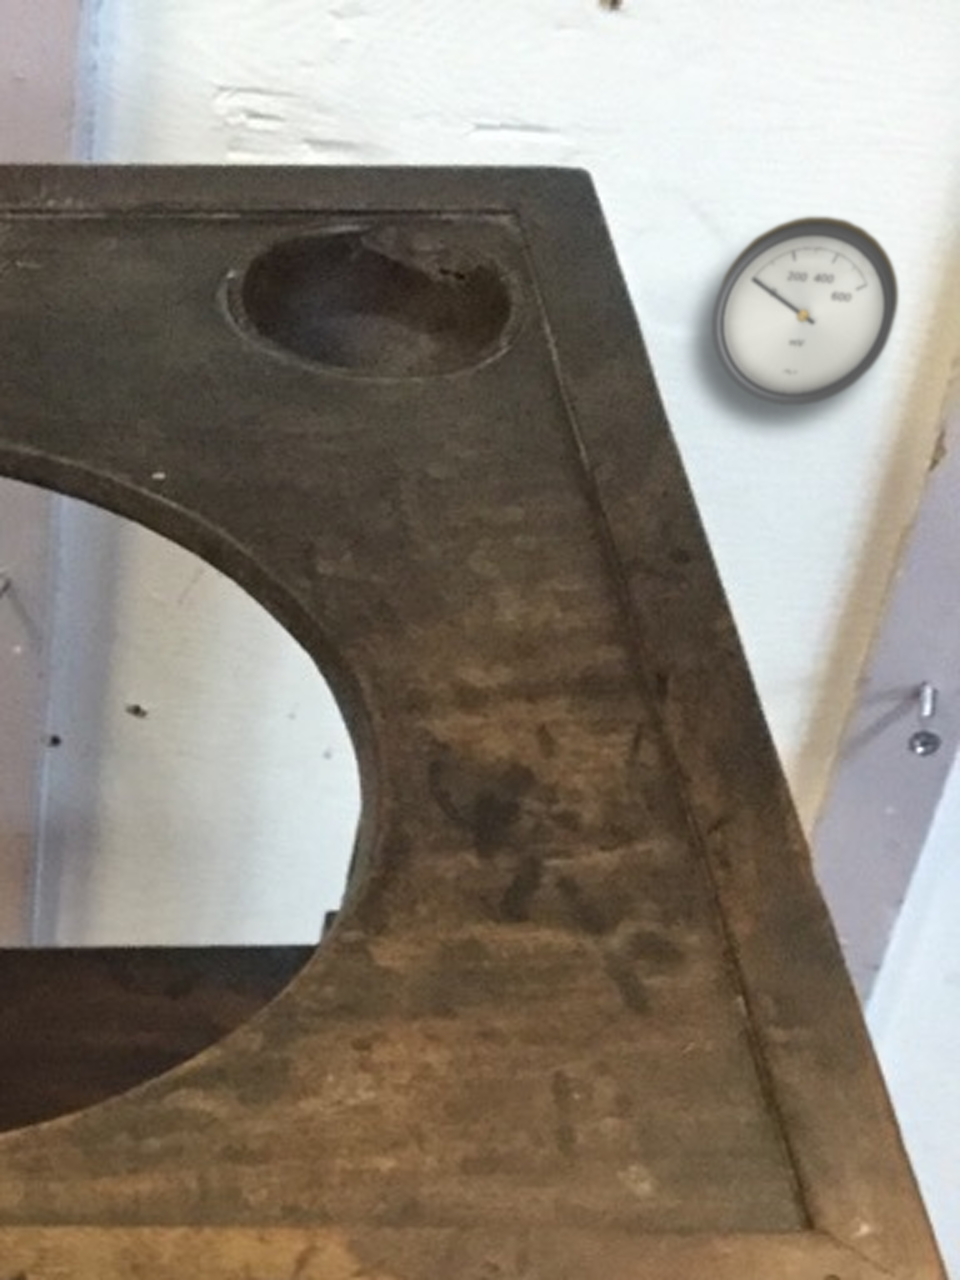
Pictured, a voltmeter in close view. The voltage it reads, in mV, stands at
0 mV
